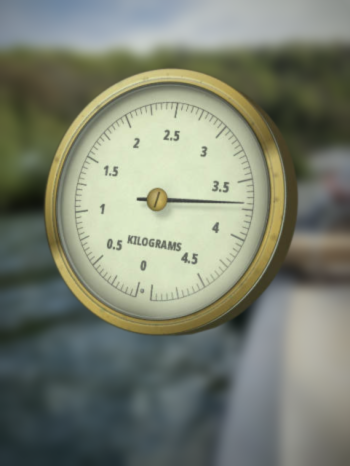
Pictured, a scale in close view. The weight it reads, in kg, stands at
3.7 kg
